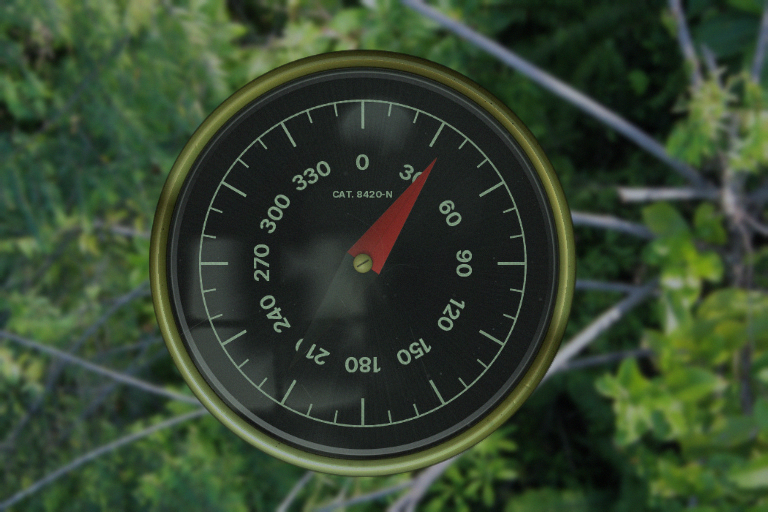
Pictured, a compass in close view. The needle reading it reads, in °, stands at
35 °
